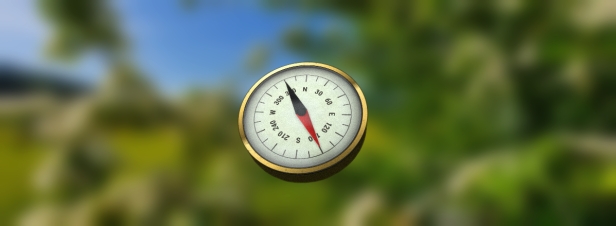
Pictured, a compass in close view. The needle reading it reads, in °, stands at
150 °
